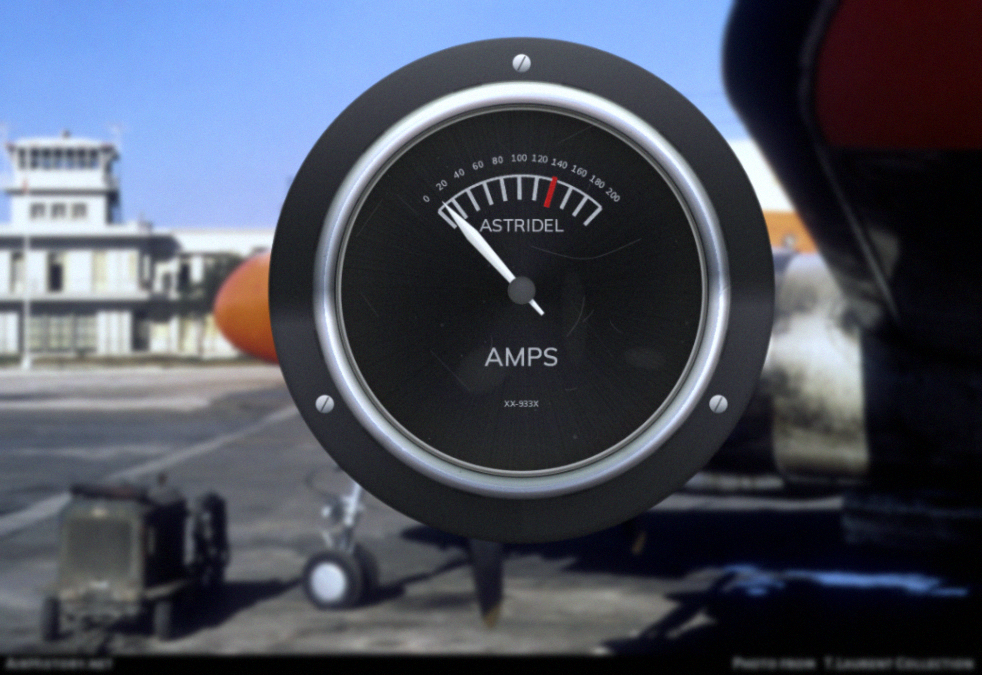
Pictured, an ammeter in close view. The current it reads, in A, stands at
10 A
